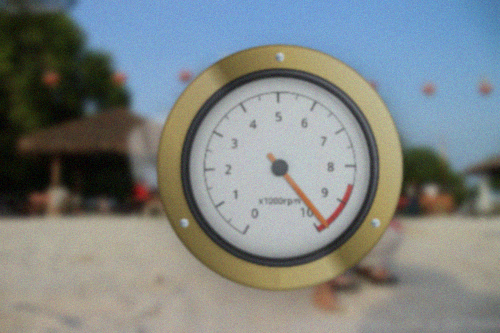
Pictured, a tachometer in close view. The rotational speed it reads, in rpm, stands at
9750 rpm
